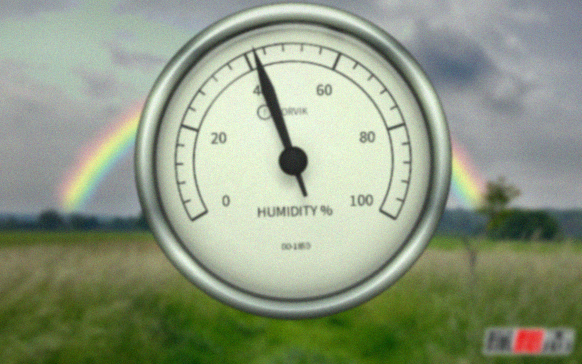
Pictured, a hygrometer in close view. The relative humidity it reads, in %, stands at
42 %
